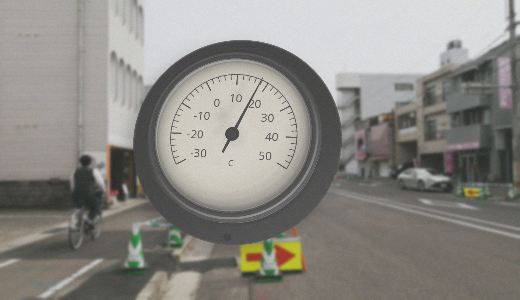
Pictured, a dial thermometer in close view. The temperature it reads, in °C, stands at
18 °C
